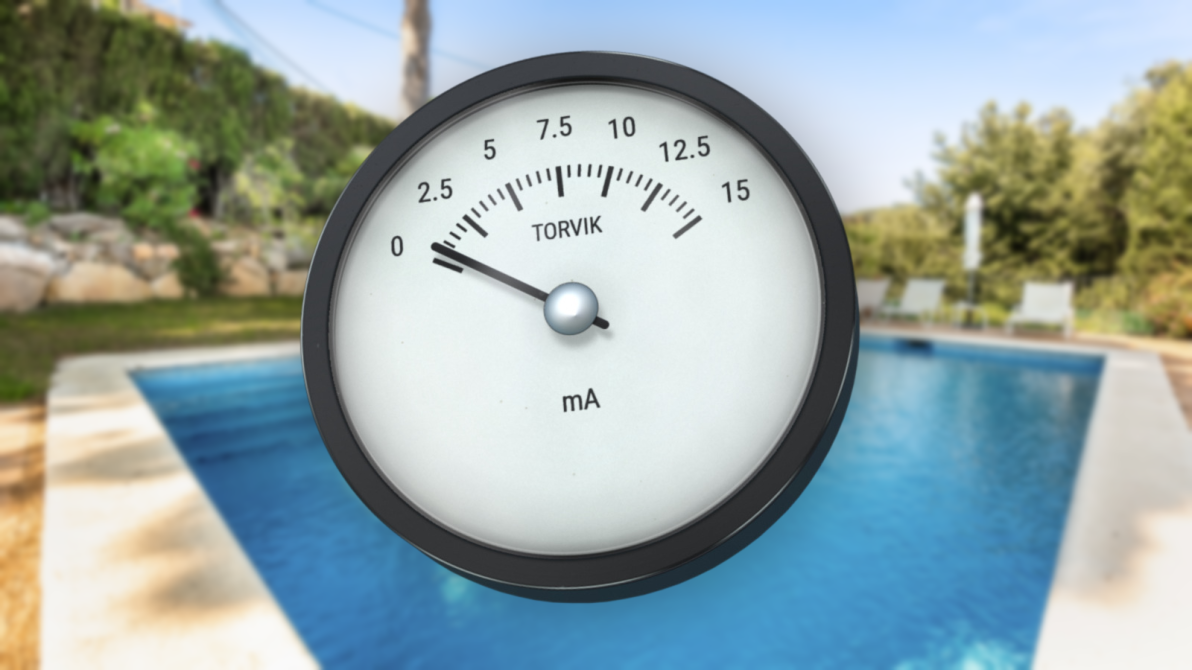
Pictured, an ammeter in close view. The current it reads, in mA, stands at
0.5 mA
